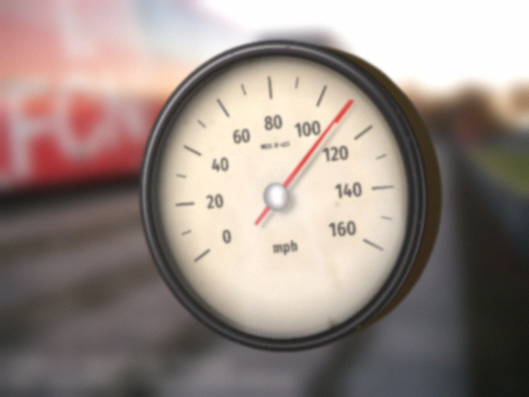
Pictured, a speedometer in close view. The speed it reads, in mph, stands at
110 mph
